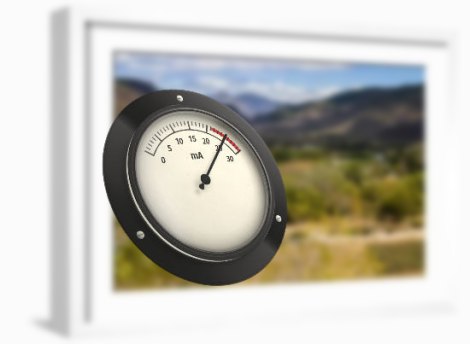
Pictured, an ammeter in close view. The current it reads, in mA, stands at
25 mA
